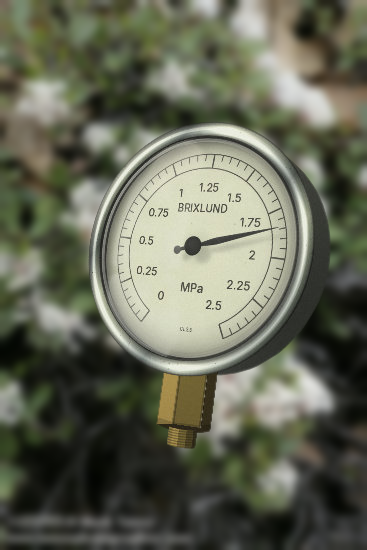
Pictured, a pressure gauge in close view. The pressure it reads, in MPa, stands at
1.85 MPa
